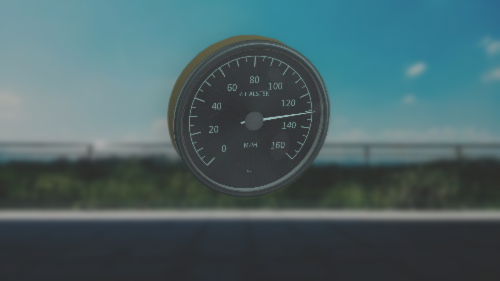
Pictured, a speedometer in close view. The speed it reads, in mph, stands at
130 mph
